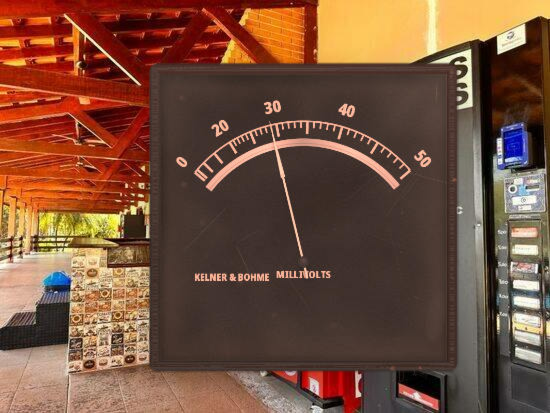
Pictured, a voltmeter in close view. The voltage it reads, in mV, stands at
29 mV
